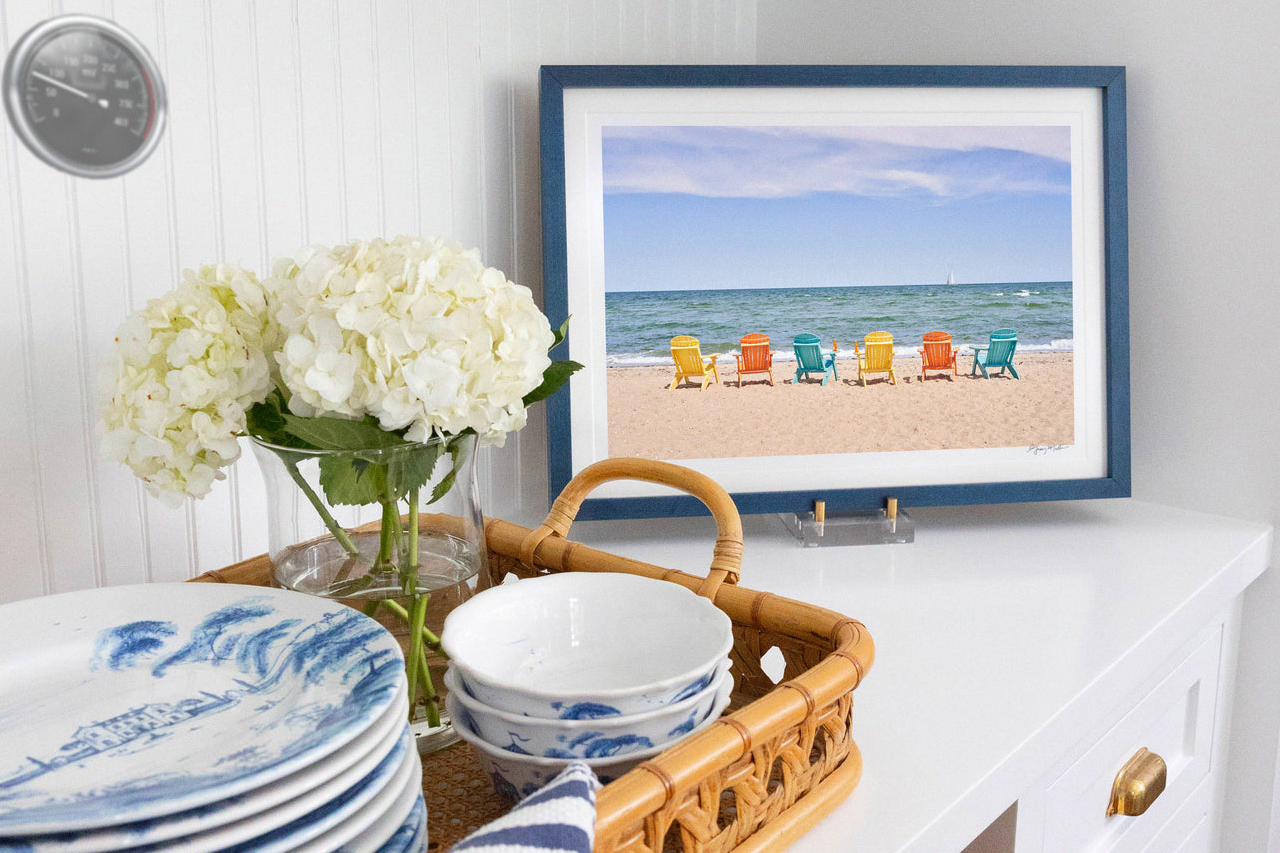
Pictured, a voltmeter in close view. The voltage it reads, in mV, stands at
75 mV
